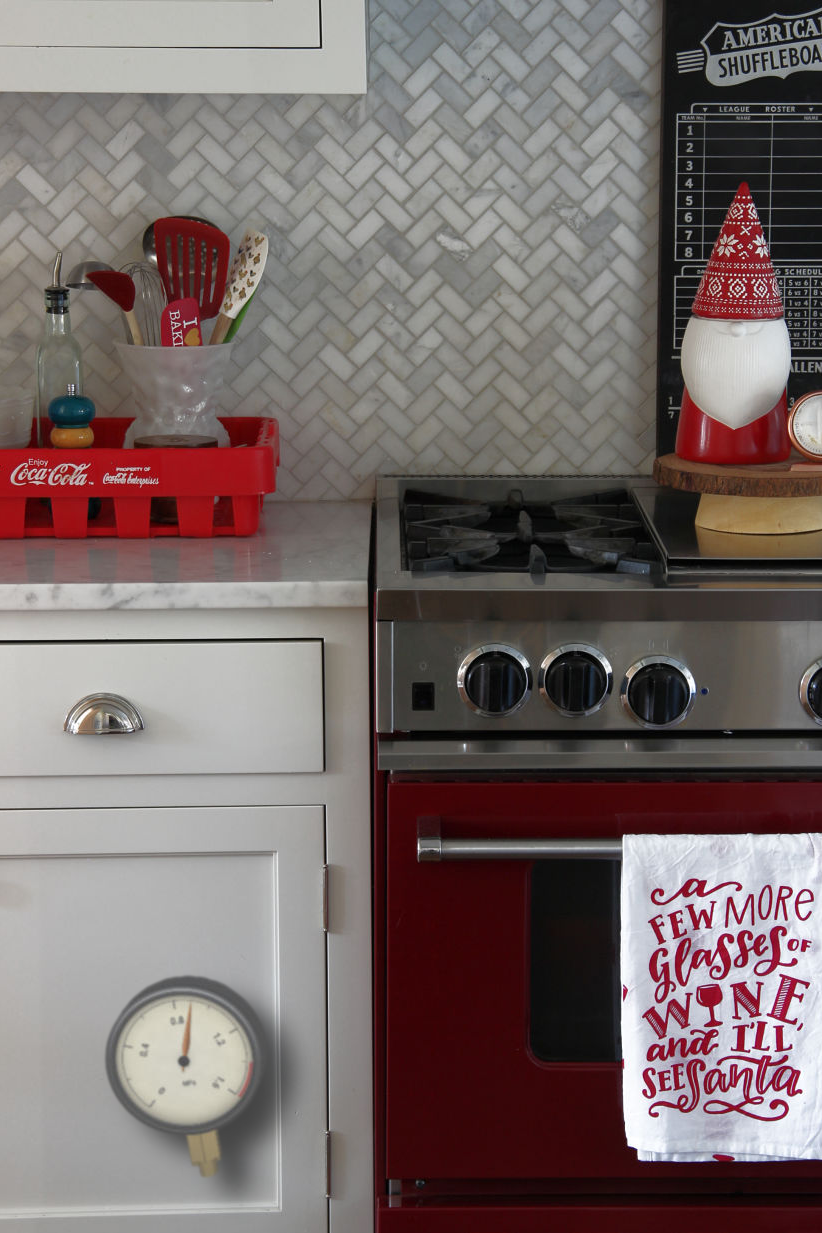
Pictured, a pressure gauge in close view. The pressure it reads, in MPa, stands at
0.9 MPa
